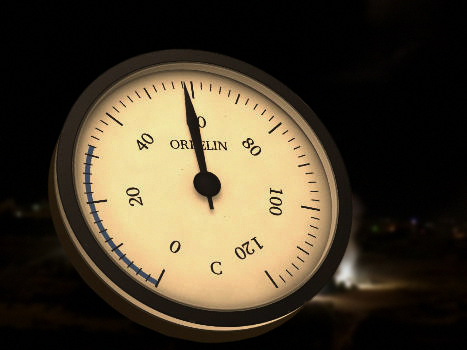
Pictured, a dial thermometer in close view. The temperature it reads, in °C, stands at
58 °C
